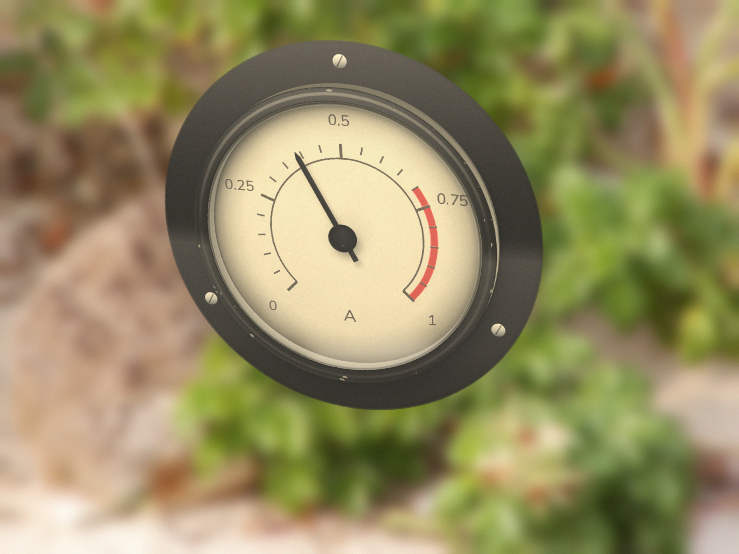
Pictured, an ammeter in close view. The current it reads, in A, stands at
0.4 A
